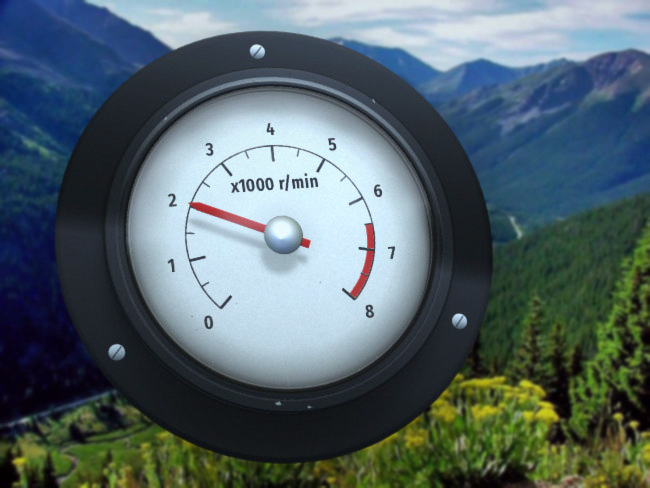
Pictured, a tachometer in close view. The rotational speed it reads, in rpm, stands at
2000 rpm
